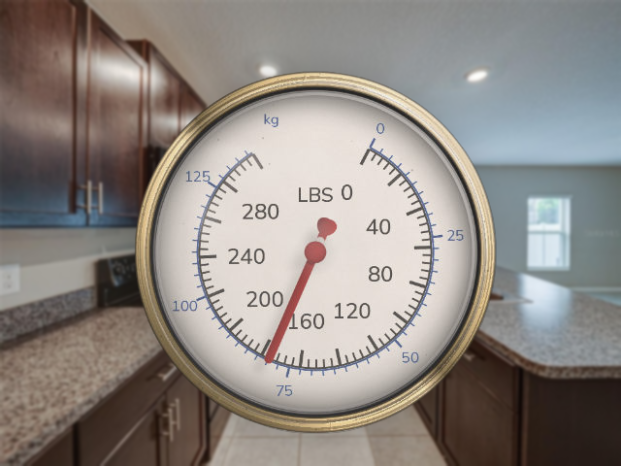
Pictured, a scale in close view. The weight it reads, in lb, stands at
176 lb
